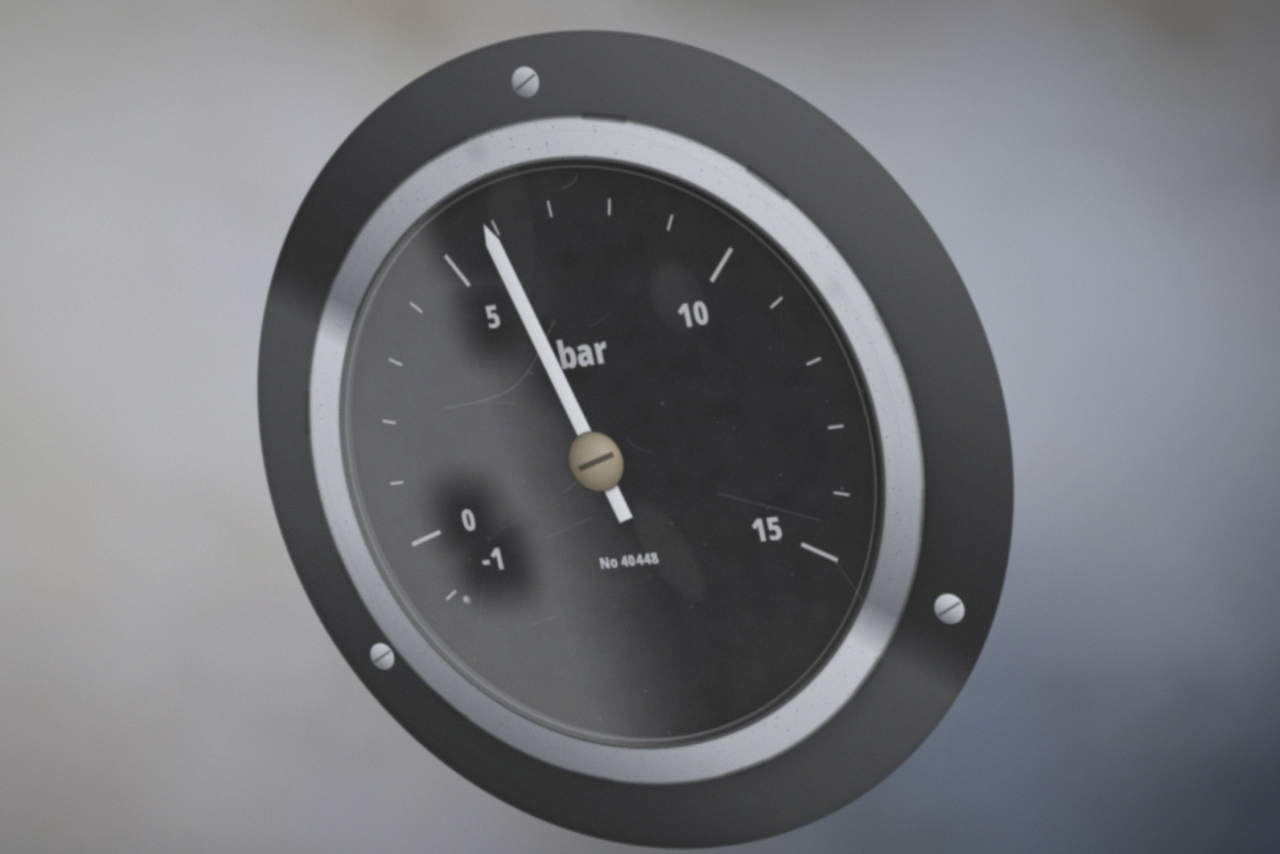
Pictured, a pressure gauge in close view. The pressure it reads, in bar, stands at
6 bar
